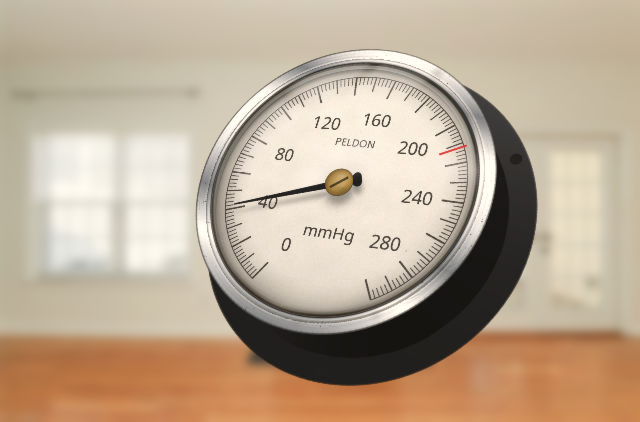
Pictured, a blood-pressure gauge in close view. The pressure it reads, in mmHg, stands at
40 mmHg
